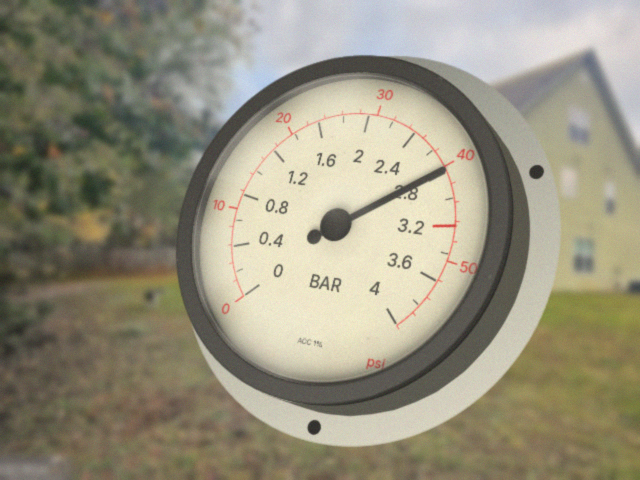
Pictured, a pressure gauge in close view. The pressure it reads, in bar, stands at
2.8 bar
